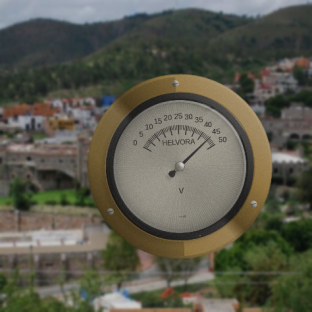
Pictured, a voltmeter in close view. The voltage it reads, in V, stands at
45 V
